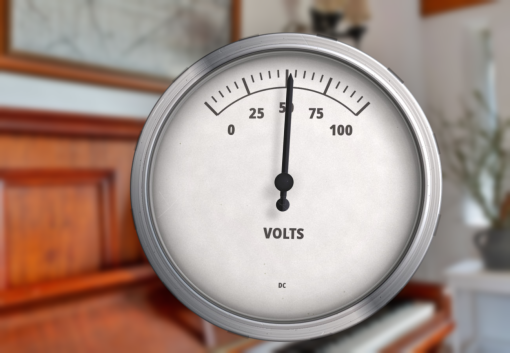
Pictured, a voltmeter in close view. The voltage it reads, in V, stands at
52.5 V
